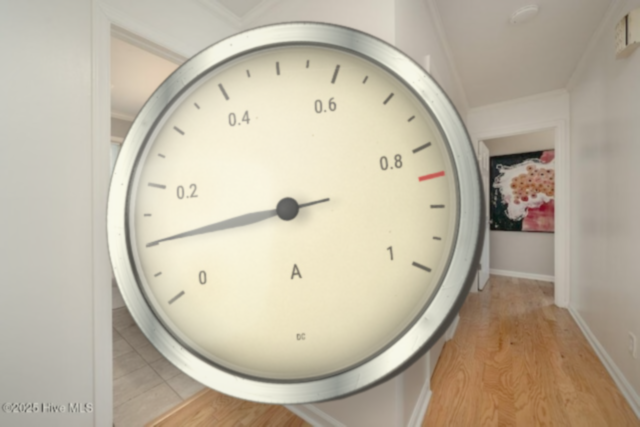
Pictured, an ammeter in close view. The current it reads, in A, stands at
0.1 A
